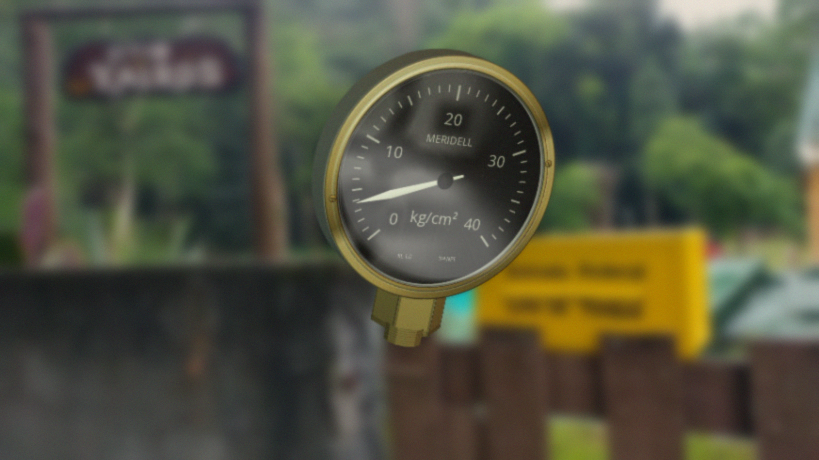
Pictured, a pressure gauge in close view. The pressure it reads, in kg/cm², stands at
4 kg/cm²
